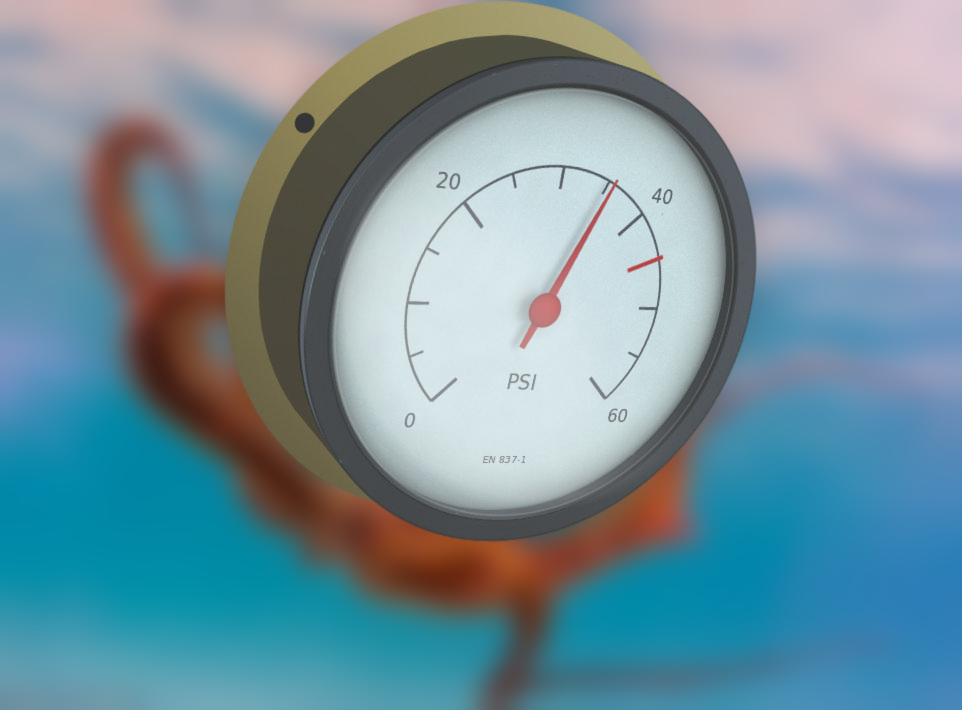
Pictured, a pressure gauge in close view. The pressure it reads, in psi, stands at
35 psi
